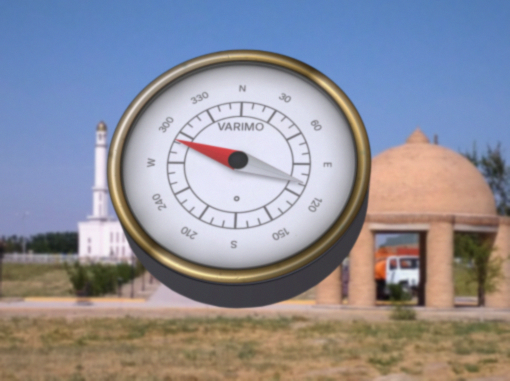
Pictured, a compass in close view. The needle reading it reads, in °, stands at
290 °
